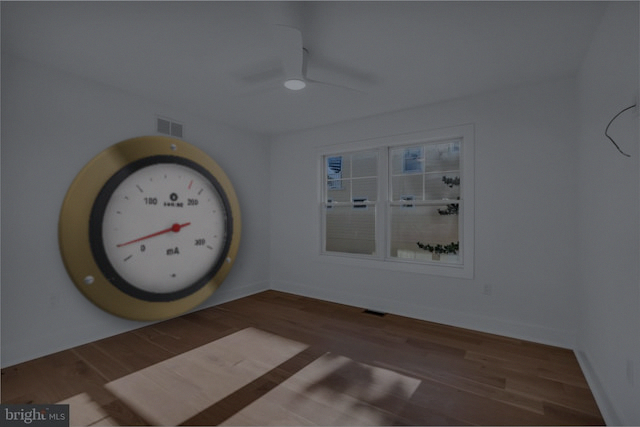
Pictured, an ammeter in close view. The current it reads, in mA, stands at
20 mA
